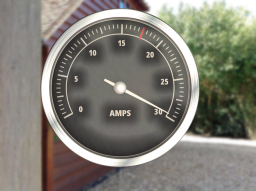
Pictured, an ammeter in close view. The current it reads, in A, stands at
29.5 A
